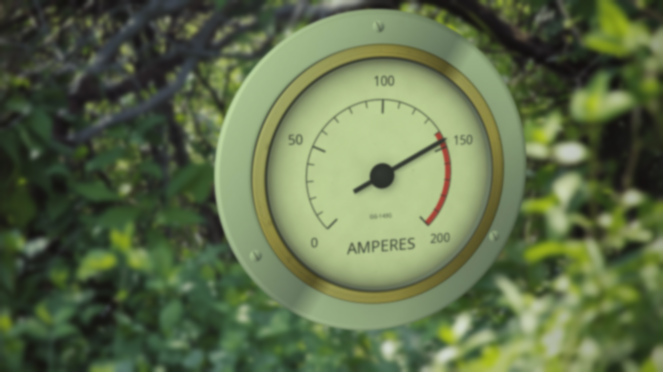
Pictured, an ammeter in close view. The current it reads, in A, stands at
145 A
